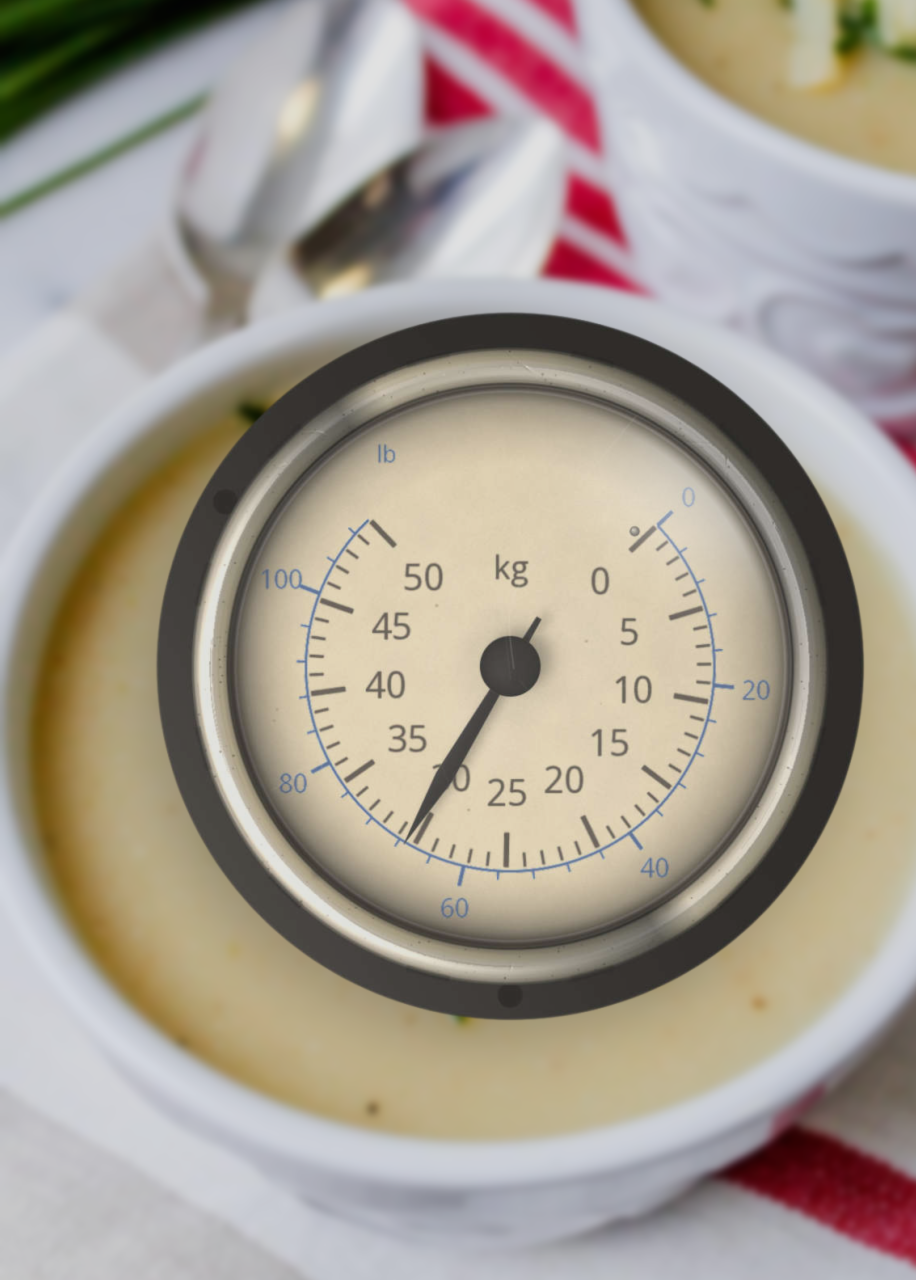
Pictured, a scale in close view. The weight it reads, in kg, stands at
30.5 kg
